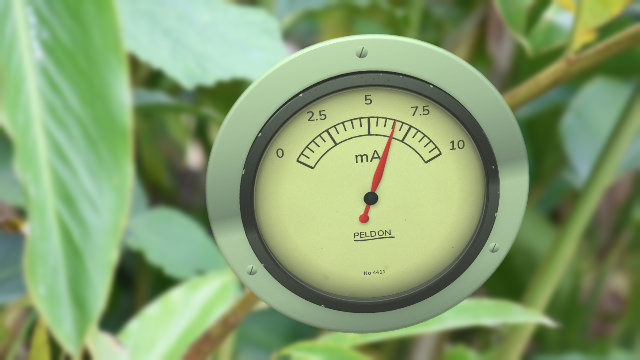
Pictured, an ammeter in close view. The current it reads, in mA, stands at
6.5 mA
